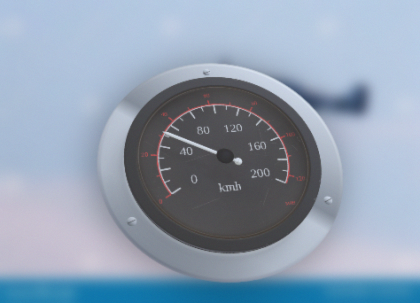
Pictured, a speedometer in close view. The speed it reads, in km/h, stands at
50 km/h
